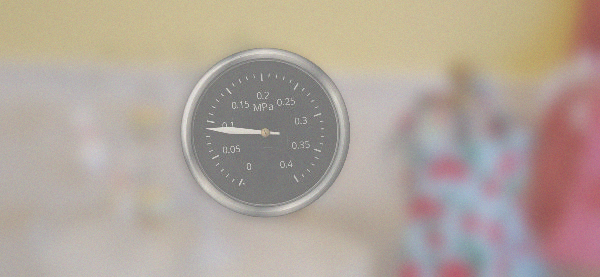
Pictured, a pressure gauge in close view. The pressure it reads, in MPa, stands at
0.09 MPa
